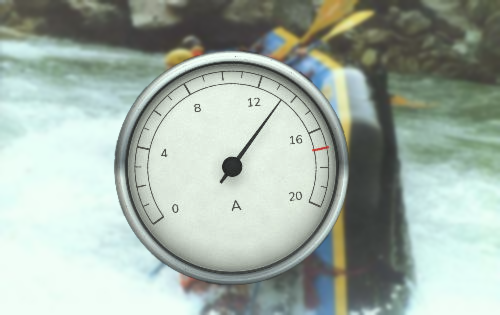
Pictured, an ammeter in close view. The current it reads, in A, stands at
13.5 A
